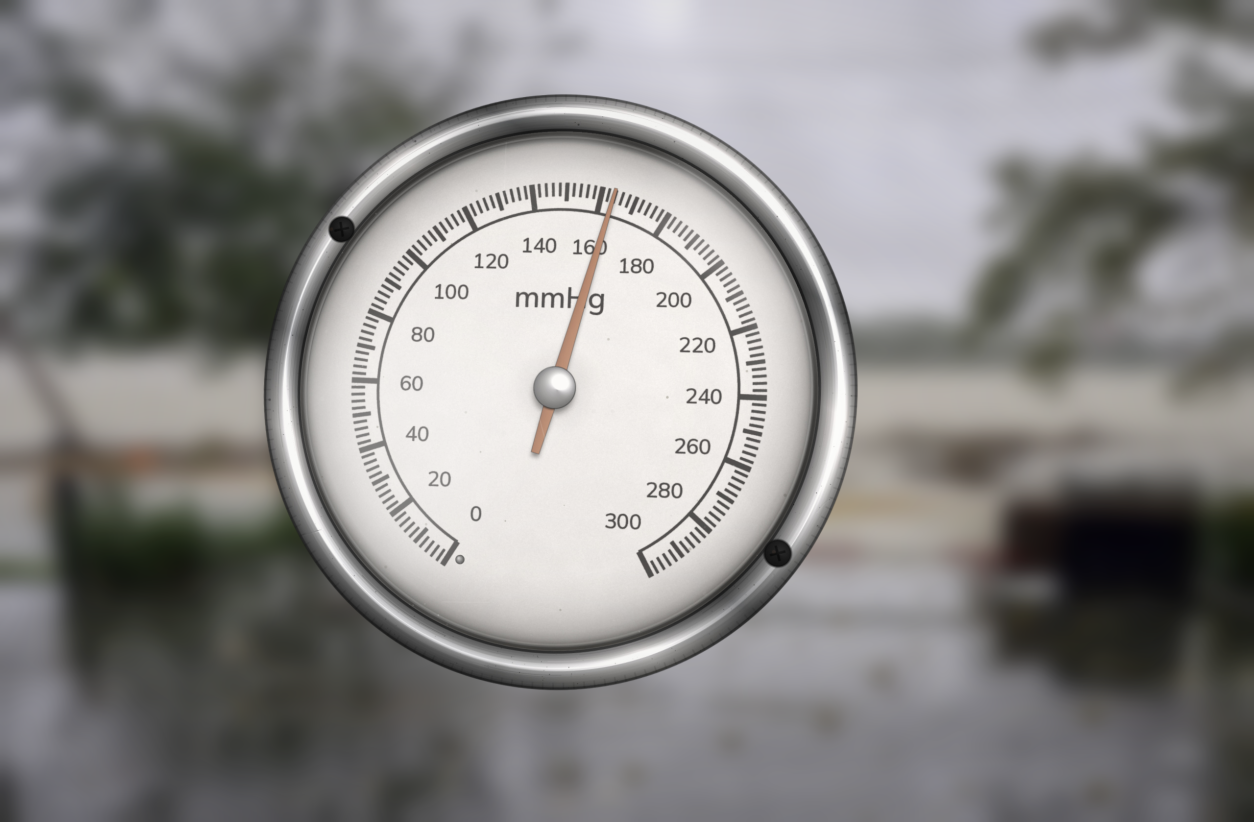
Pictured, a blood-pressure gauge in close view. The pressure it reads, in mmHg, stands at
164 mmHg
